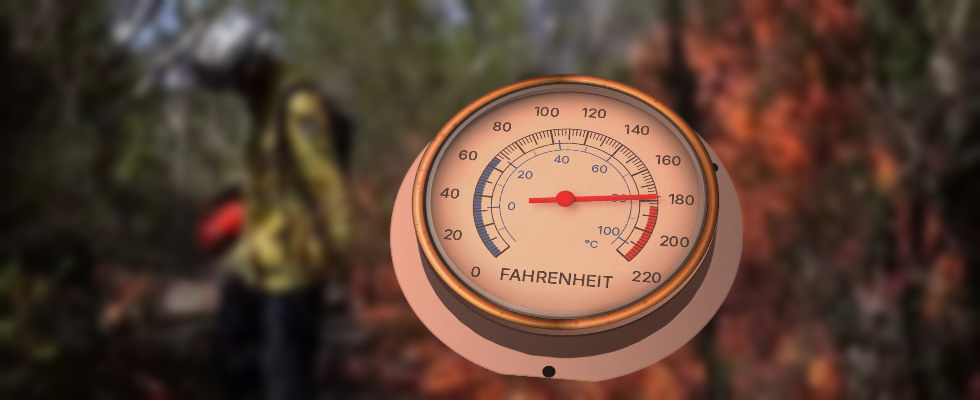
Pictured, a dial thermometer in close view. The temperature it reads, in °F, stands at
180 °F
